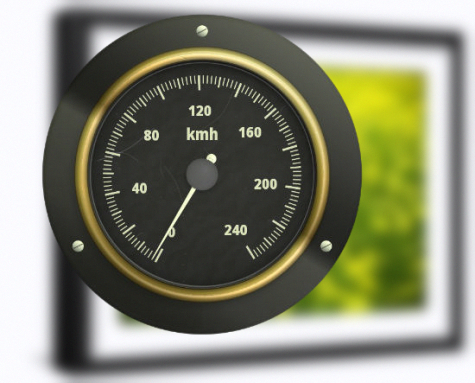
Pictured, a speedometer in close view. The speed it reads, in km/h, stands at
2 km/h
